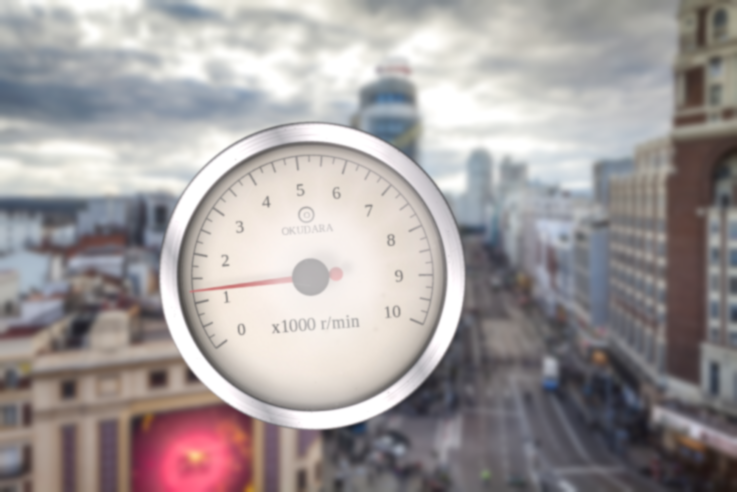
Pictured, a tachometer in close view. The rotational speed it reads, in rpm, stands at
1250 rpm
